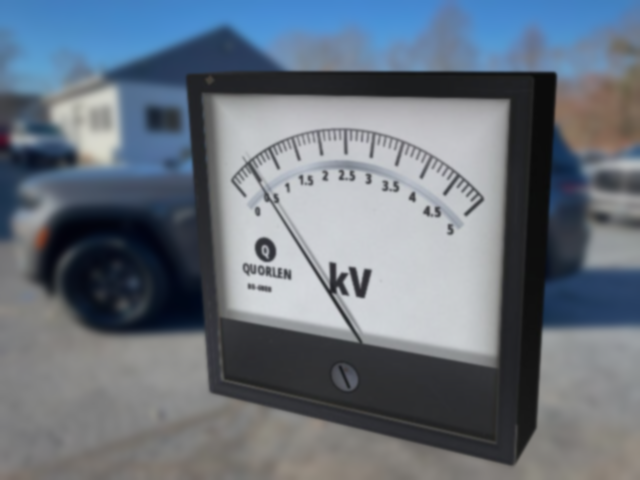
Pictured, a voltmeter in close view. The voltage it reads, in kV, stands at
0.5 kV
